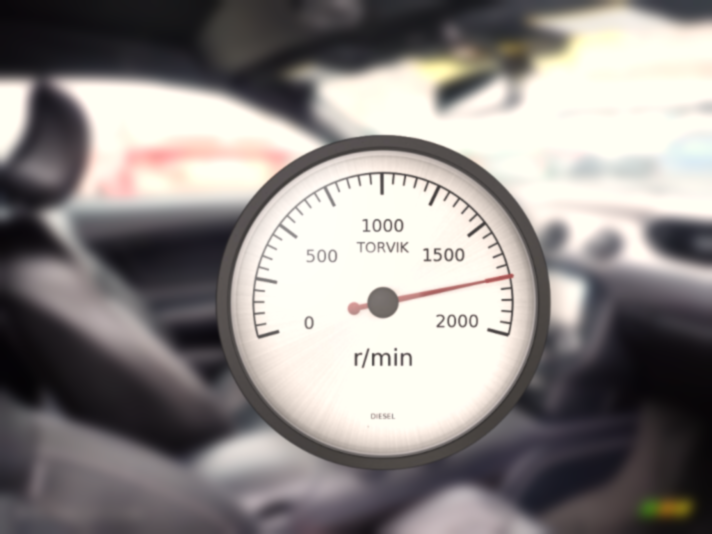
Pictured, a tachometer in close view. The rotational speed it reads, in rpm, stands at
1750 rpm
